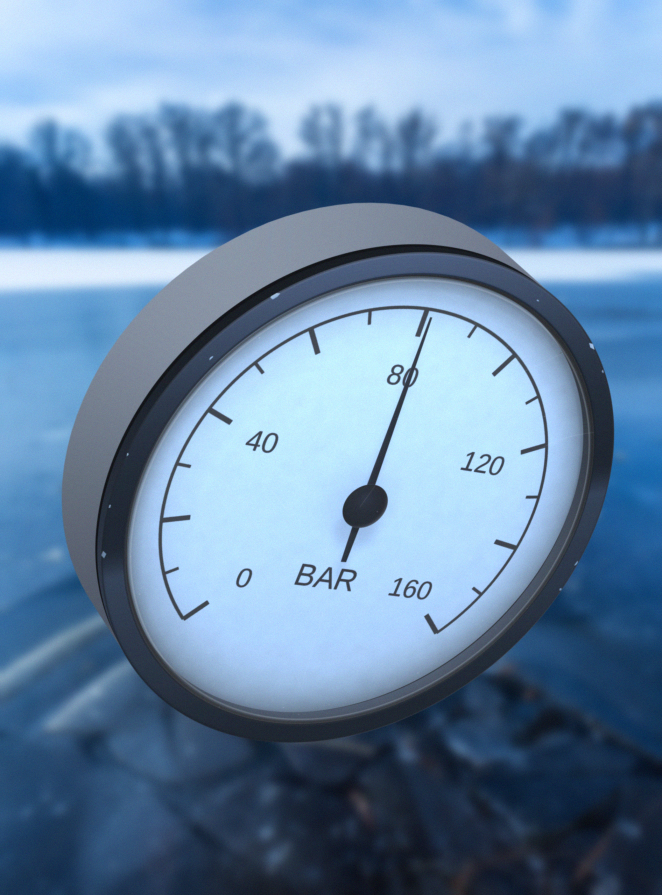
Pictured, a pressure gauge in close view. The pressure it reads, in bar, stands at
80 bar
